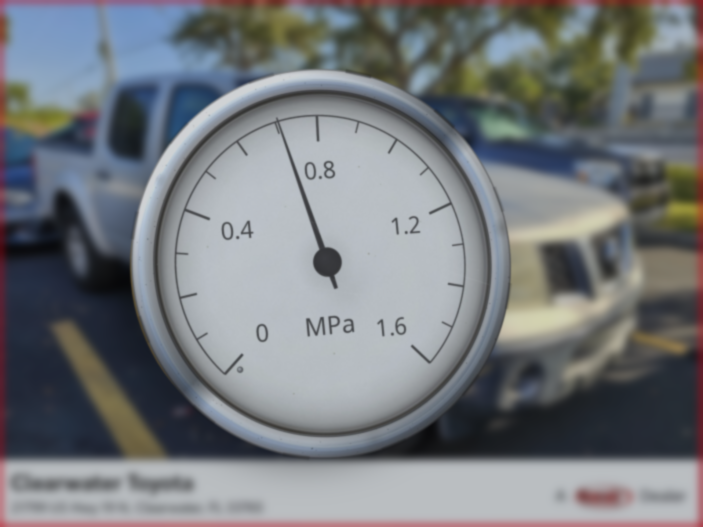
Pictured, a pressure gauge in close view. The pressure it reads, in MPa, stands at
0.7 MPa
